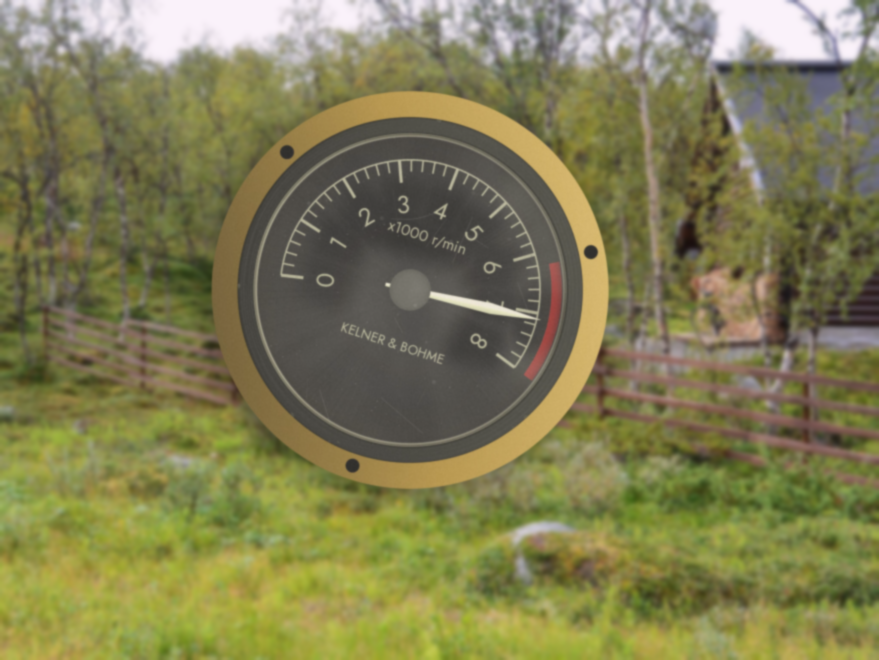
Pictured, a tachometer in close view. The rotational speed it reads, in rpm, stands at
7100 rpm
